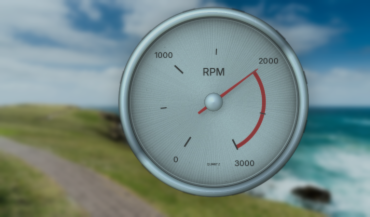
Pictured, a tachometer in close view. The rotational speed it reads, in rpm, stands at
2000 rpm
